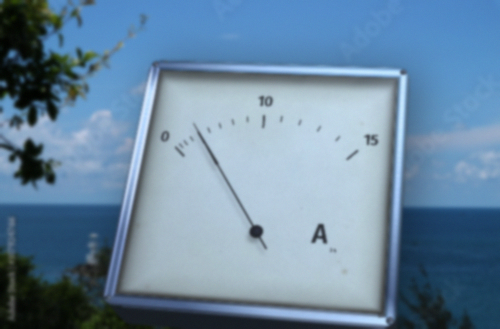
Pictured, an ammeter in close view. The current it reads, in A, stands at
5 A
